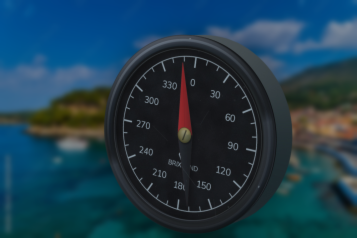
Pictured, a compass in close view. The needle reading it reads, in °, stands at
350 °
